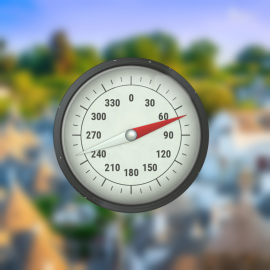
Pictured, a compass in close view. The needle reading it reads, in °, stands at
70 °
